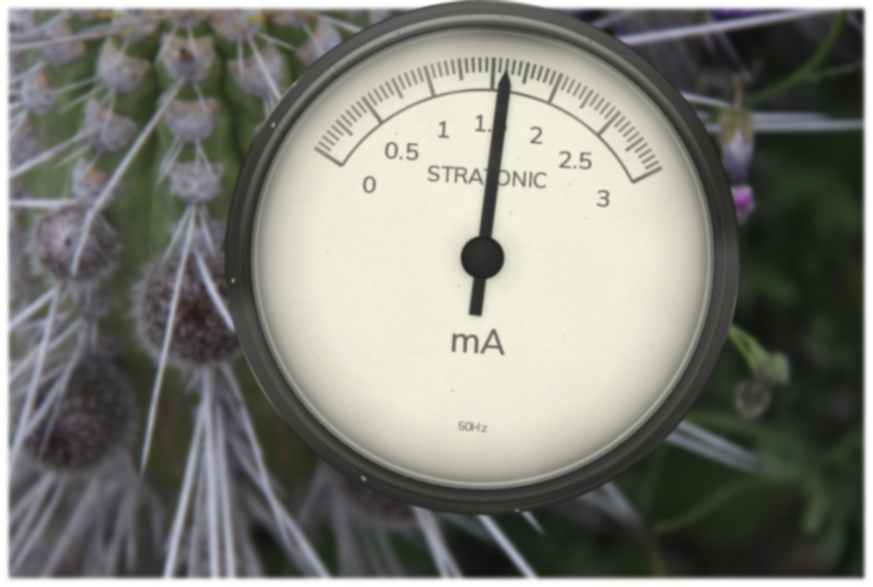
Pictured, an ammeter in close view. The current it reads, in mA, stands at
1.6 mA
